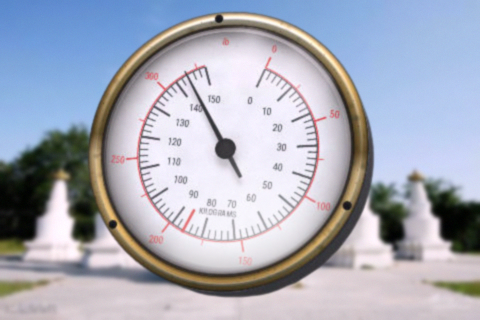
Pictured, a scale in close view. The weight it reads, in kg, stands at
144 kg
